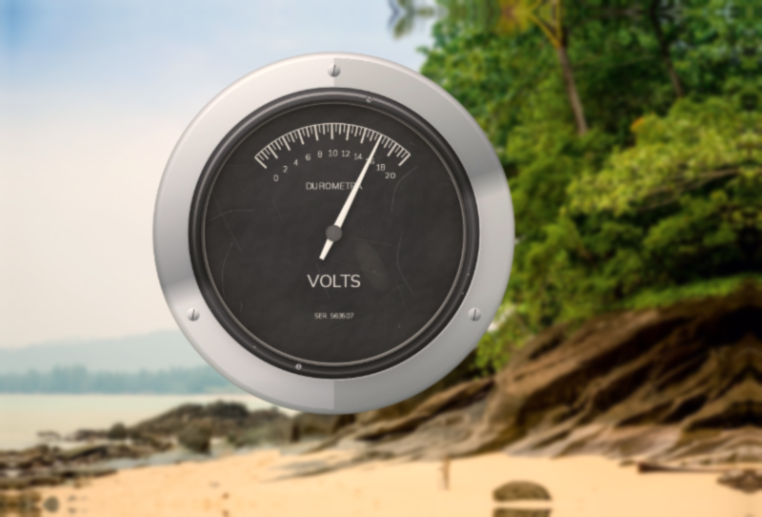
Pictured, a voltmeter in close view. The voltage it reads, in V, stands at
16 V
